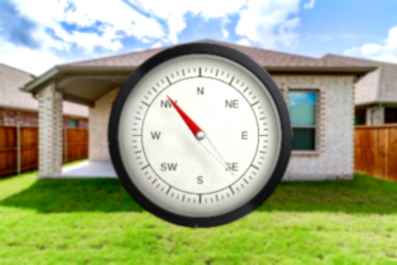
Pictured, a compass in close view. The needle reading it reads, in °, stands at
320 °
